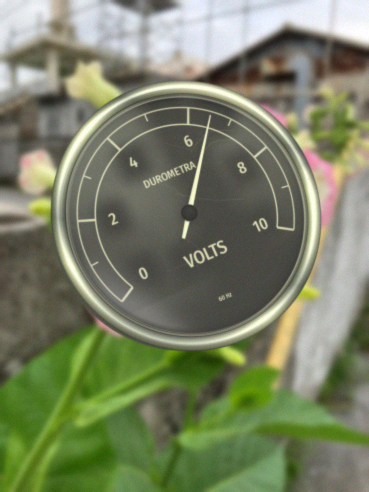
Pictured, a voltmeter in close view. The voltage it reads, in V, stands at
6.5 V
